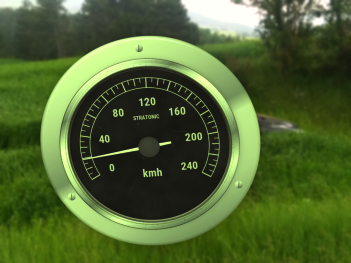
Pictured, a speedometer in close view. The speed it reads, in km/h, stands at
20 km/h
